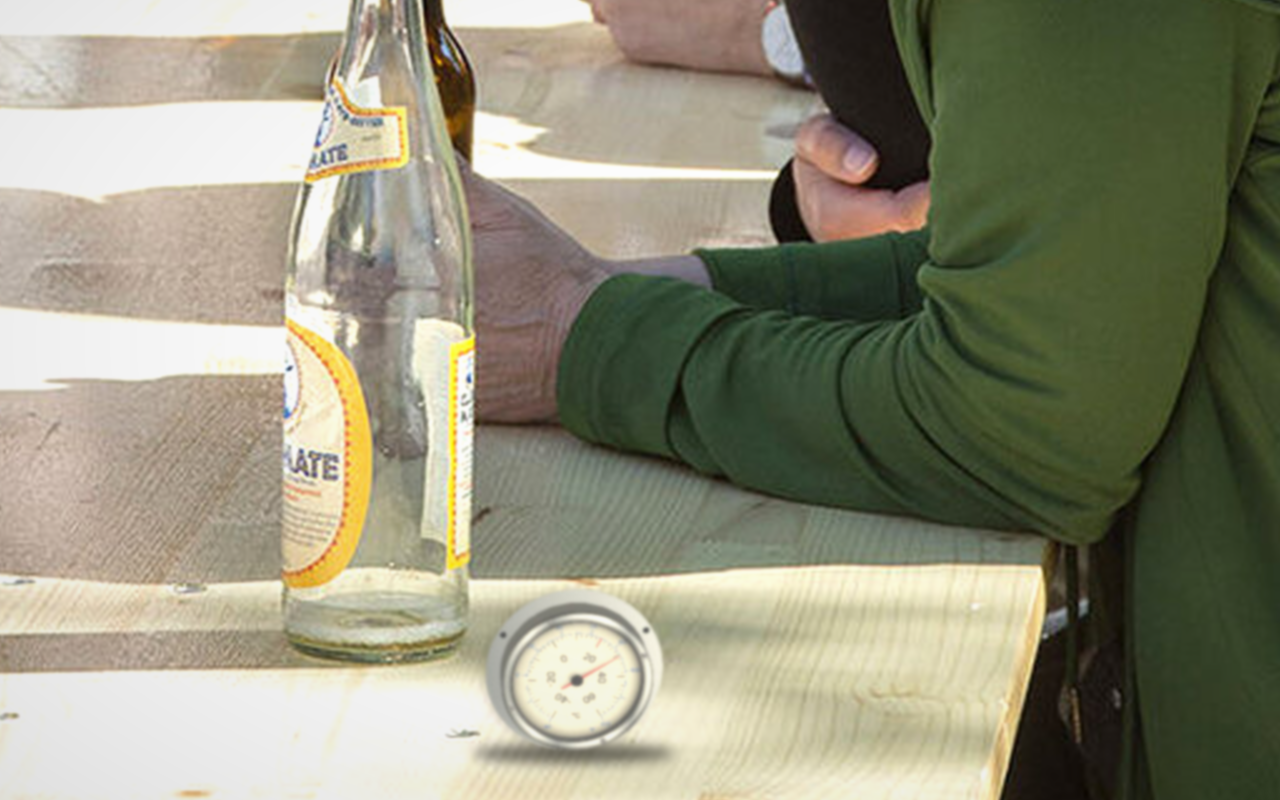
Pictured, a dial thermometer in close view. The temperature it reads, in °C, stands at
30 °C
